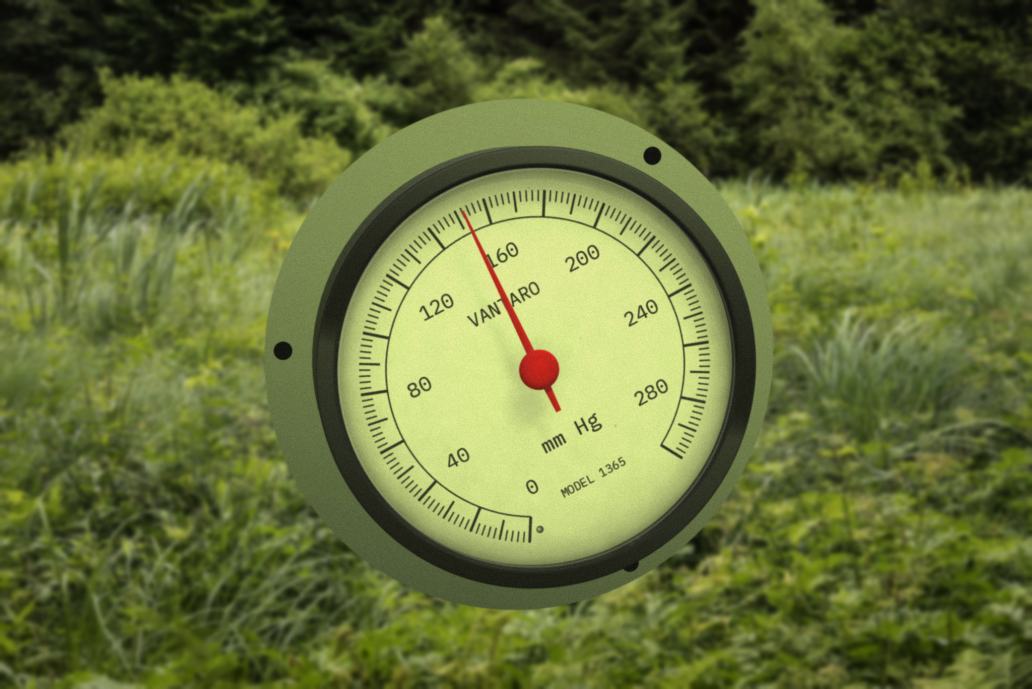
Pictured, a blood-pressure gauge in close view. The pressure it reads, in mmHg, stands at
152 mmHg
